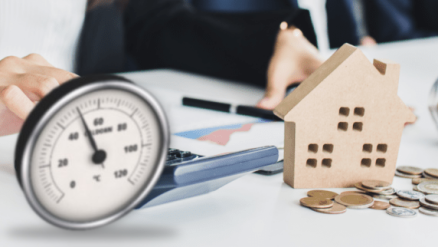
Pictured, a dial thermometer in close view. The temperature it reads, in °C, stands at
50 °C
